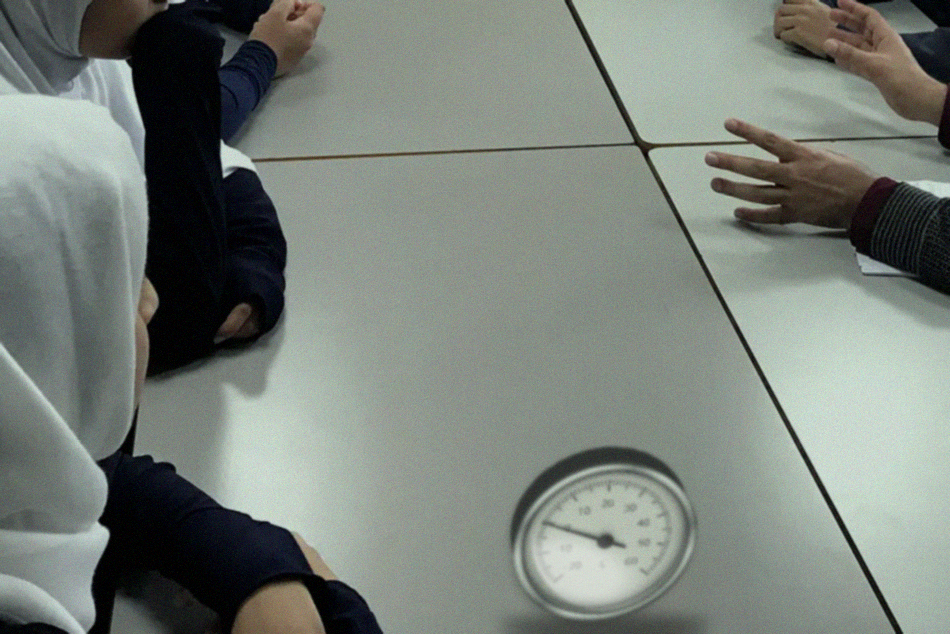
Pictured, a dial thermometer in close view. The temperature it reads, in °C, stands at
0 °C
